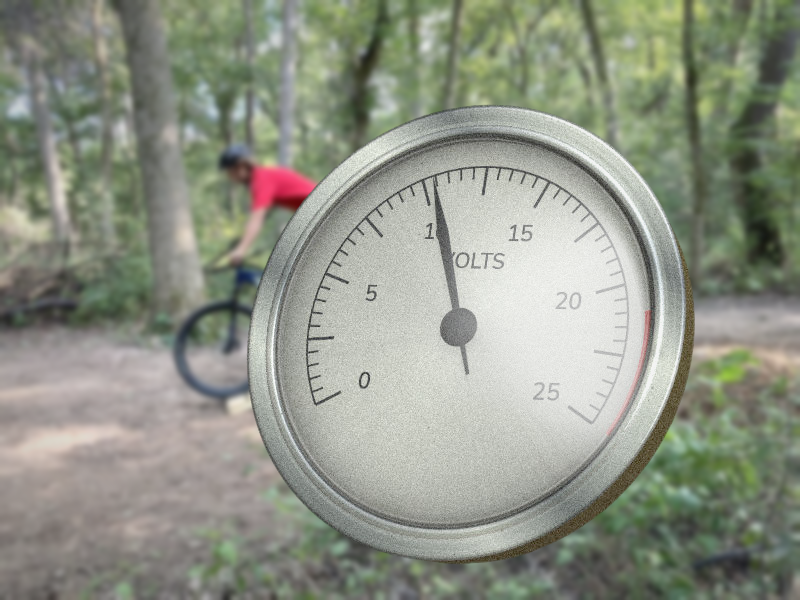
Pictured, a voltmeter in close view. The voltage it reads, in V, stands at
10.5 V
